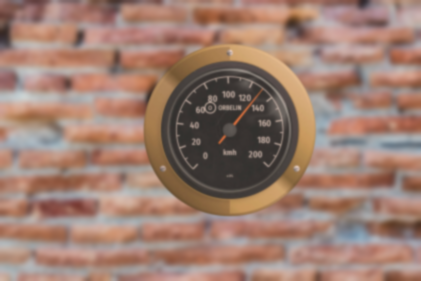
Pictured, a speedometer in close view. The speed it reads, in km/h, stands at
130 km/h
